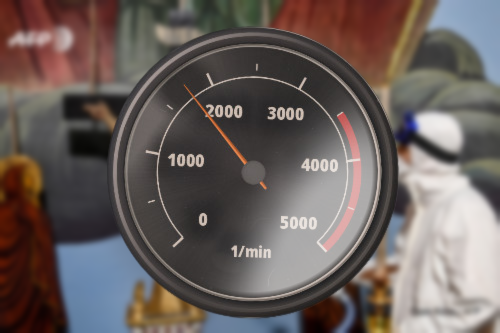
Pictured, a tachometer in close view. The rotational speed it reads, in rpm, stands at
1750 rpm
